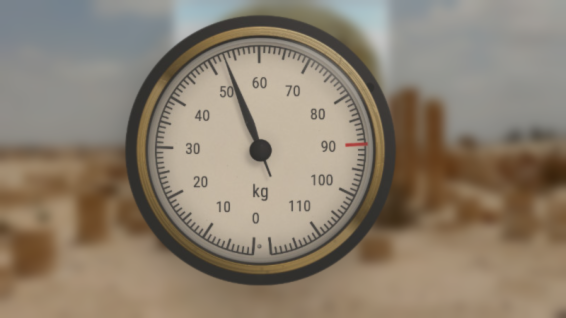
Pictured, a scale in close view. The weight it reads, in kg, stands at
53 kg
